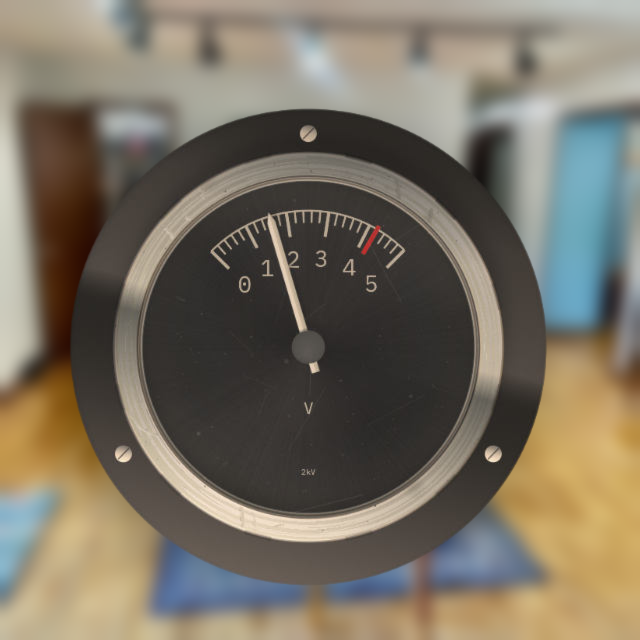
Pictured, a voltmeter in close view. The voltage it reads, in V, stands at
1.6 V
